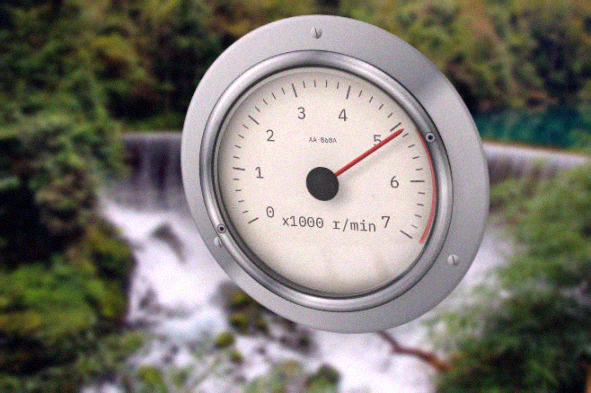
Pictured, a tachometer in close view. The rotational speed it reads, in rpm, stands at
5100 rpm
